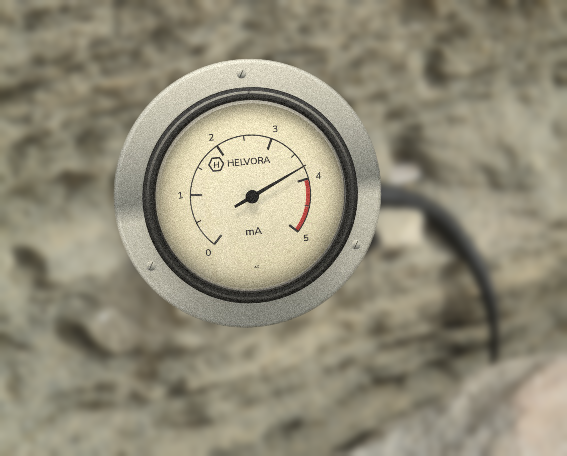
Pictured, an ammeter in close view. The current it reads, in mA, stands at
3.75 mA
